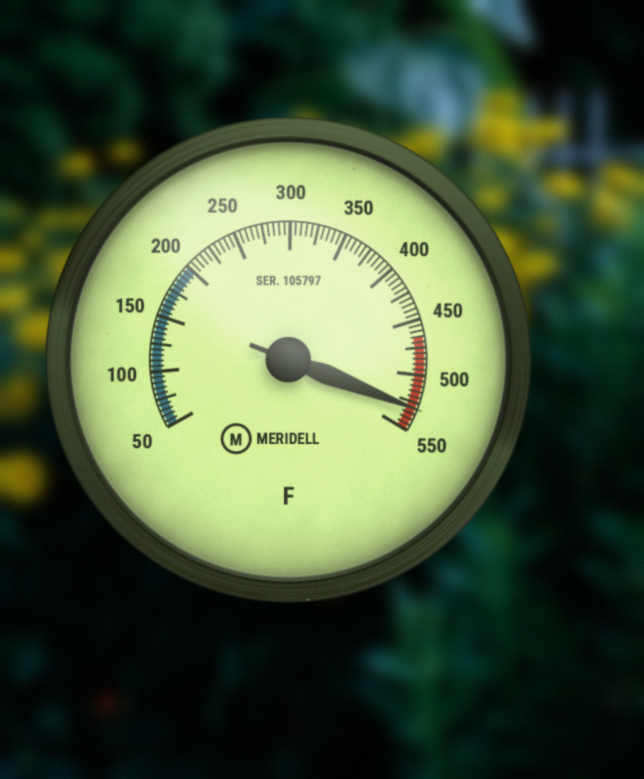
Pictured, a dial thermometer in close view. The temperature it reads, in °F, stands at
530 °F
